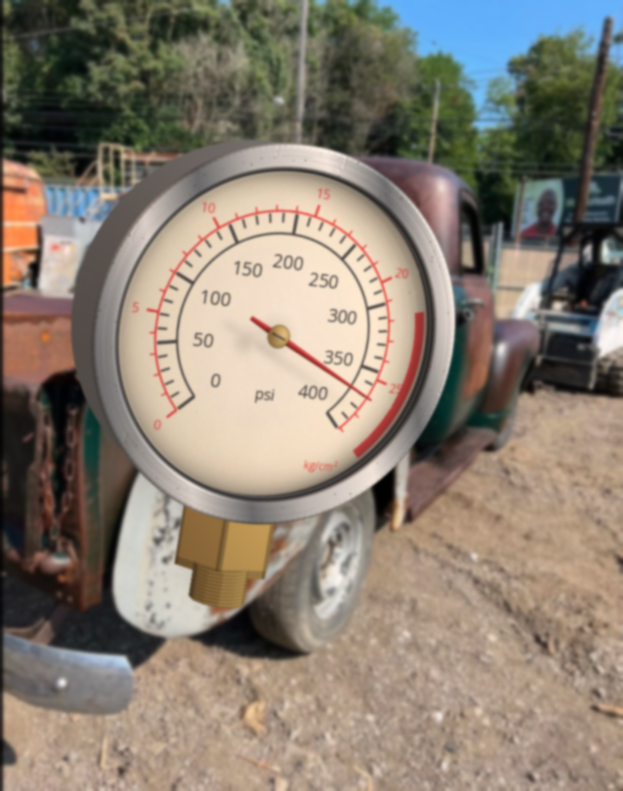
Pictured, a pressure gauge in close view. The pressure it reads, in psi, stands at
370 psi
